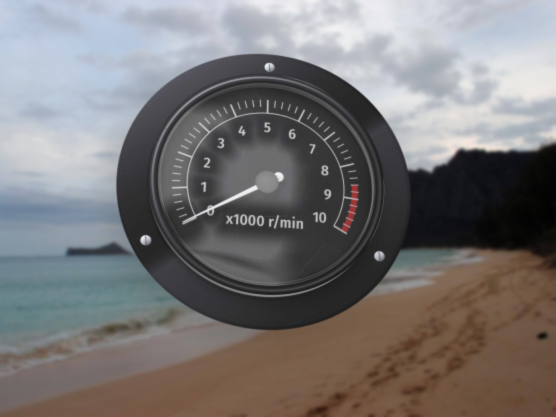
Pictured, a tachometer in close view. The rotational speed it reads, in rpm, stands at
0 rpm
